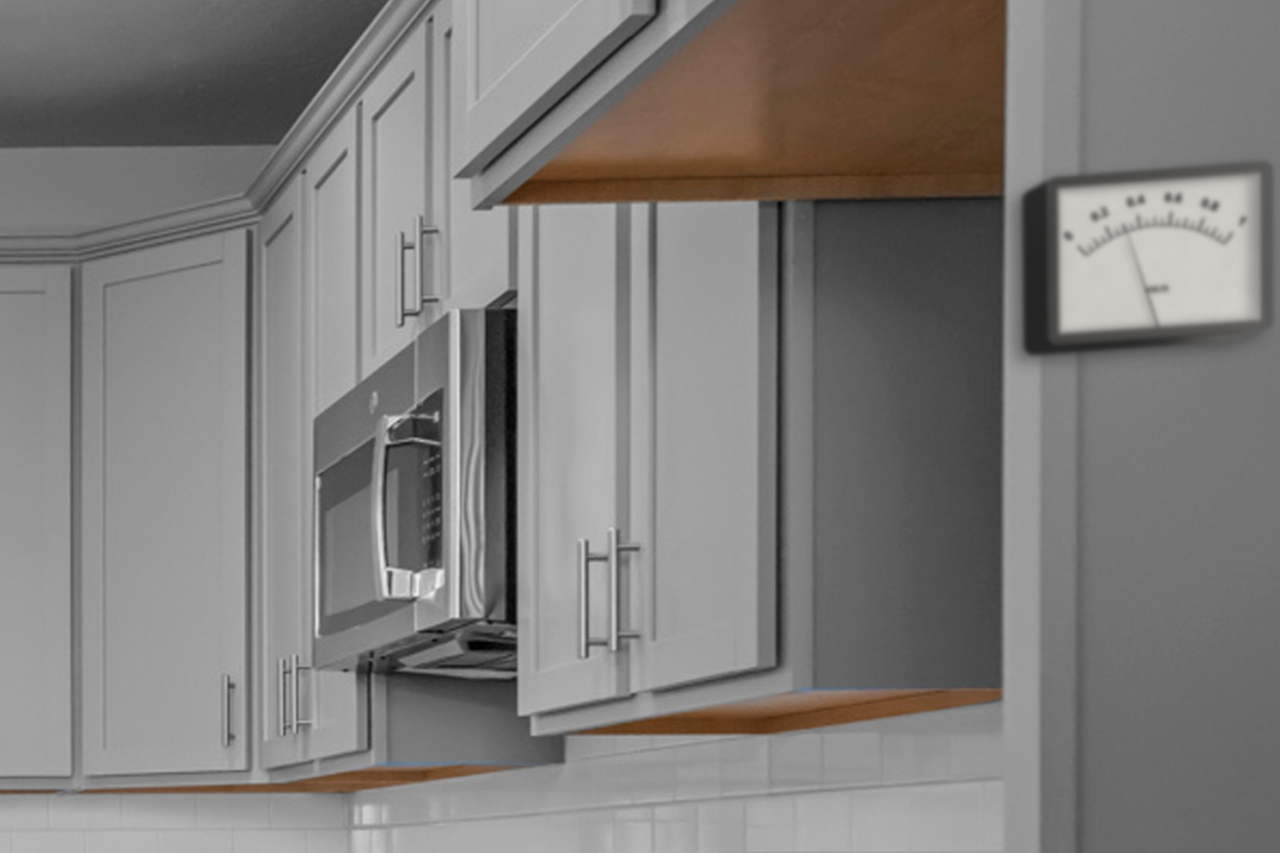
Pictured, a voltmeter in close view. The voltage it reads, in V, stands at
0.3 V
